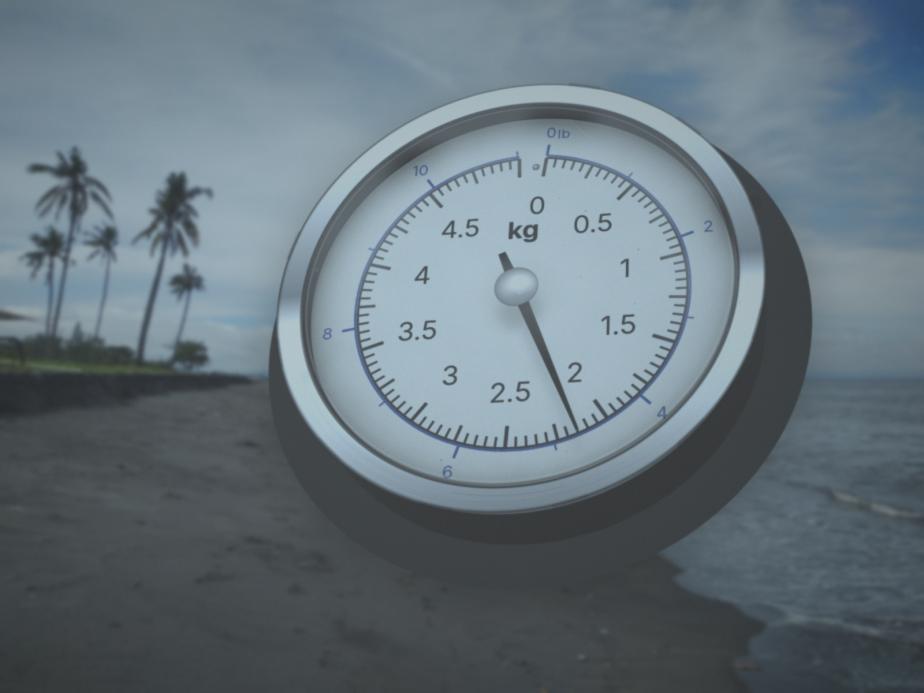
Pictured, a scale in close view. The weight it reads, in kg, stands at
2.15 kg
